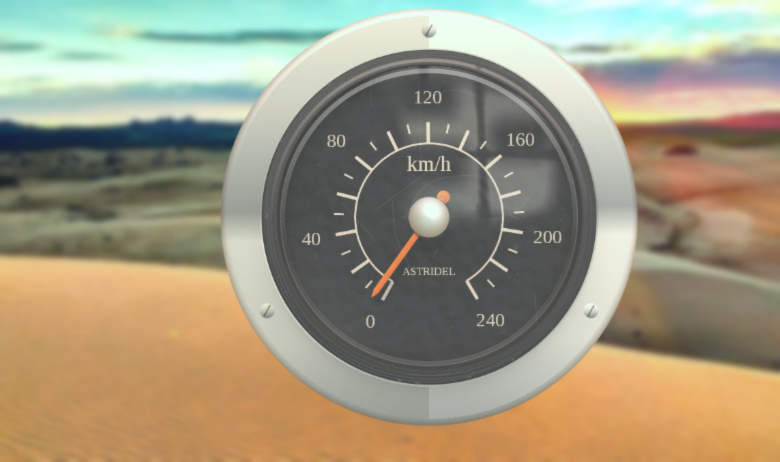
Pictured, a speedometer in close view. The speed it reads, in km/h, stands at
5 km/h
